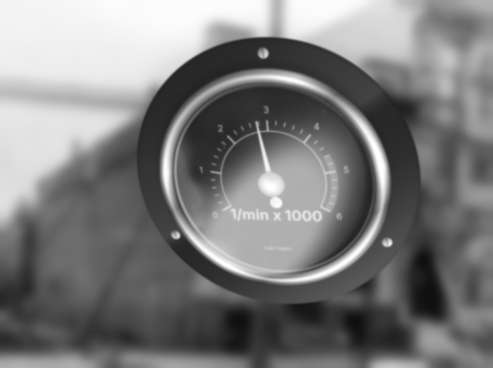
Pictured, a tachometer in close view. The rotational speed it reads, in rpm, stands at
2800 rpm
